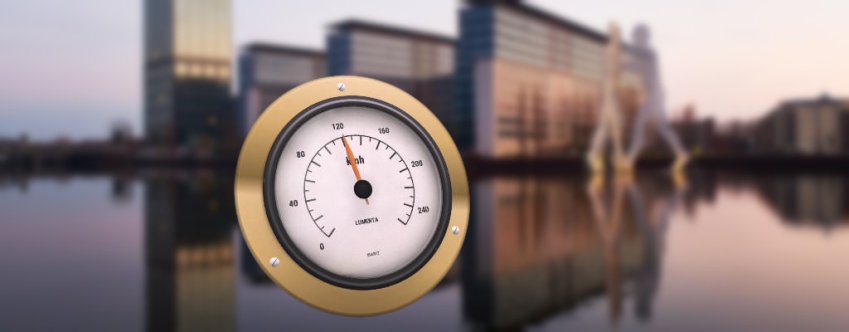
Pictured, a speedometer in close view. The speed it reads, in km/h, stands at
120 km/h
